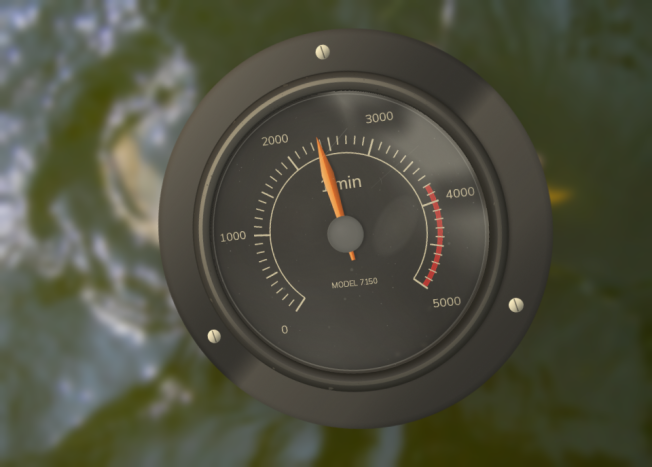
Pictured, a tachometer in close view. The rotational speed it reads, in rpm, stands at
2400 rpm
